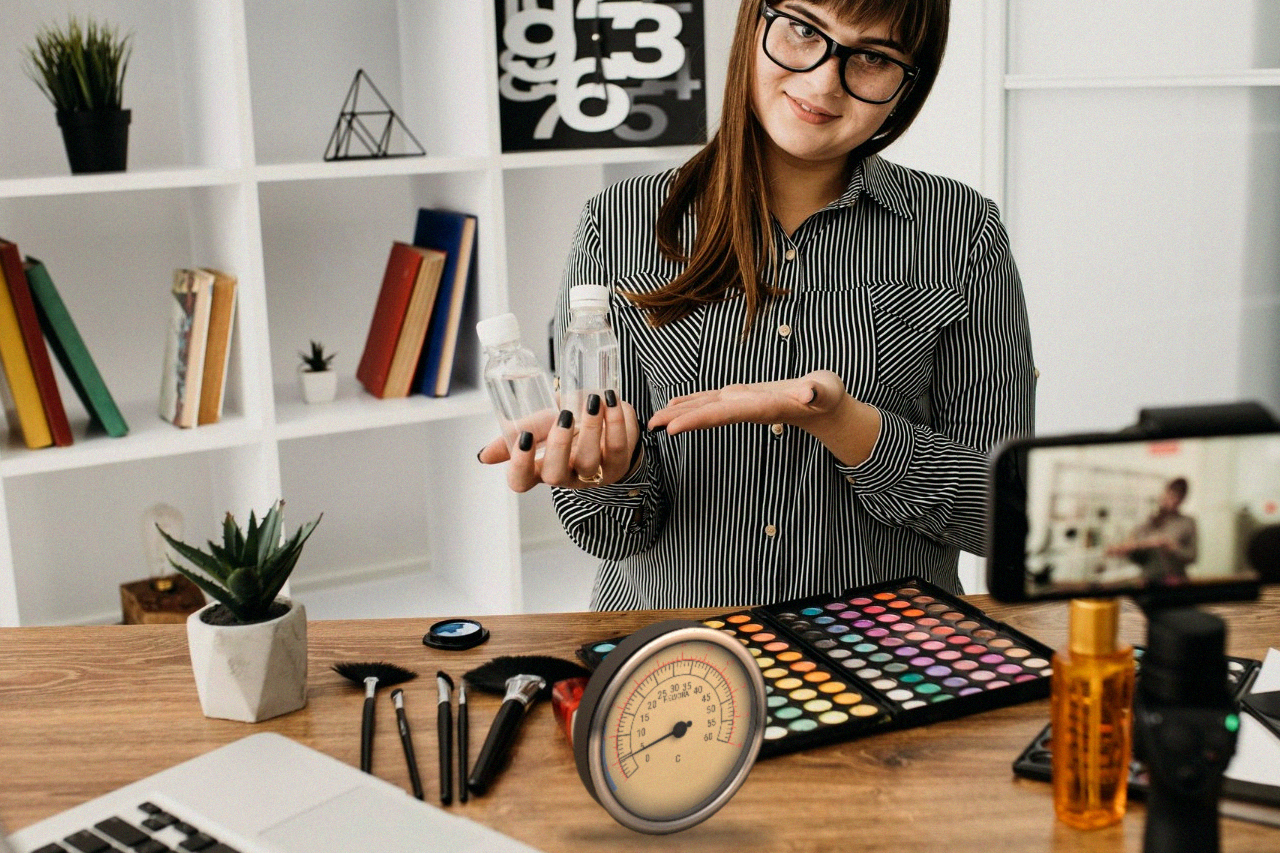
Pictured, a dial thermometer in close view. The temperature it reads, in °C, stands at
5 °C
